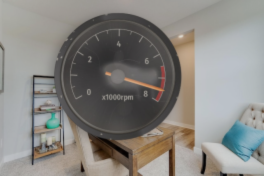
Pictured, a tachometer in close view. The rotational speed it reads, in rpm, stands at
7500 rpm
